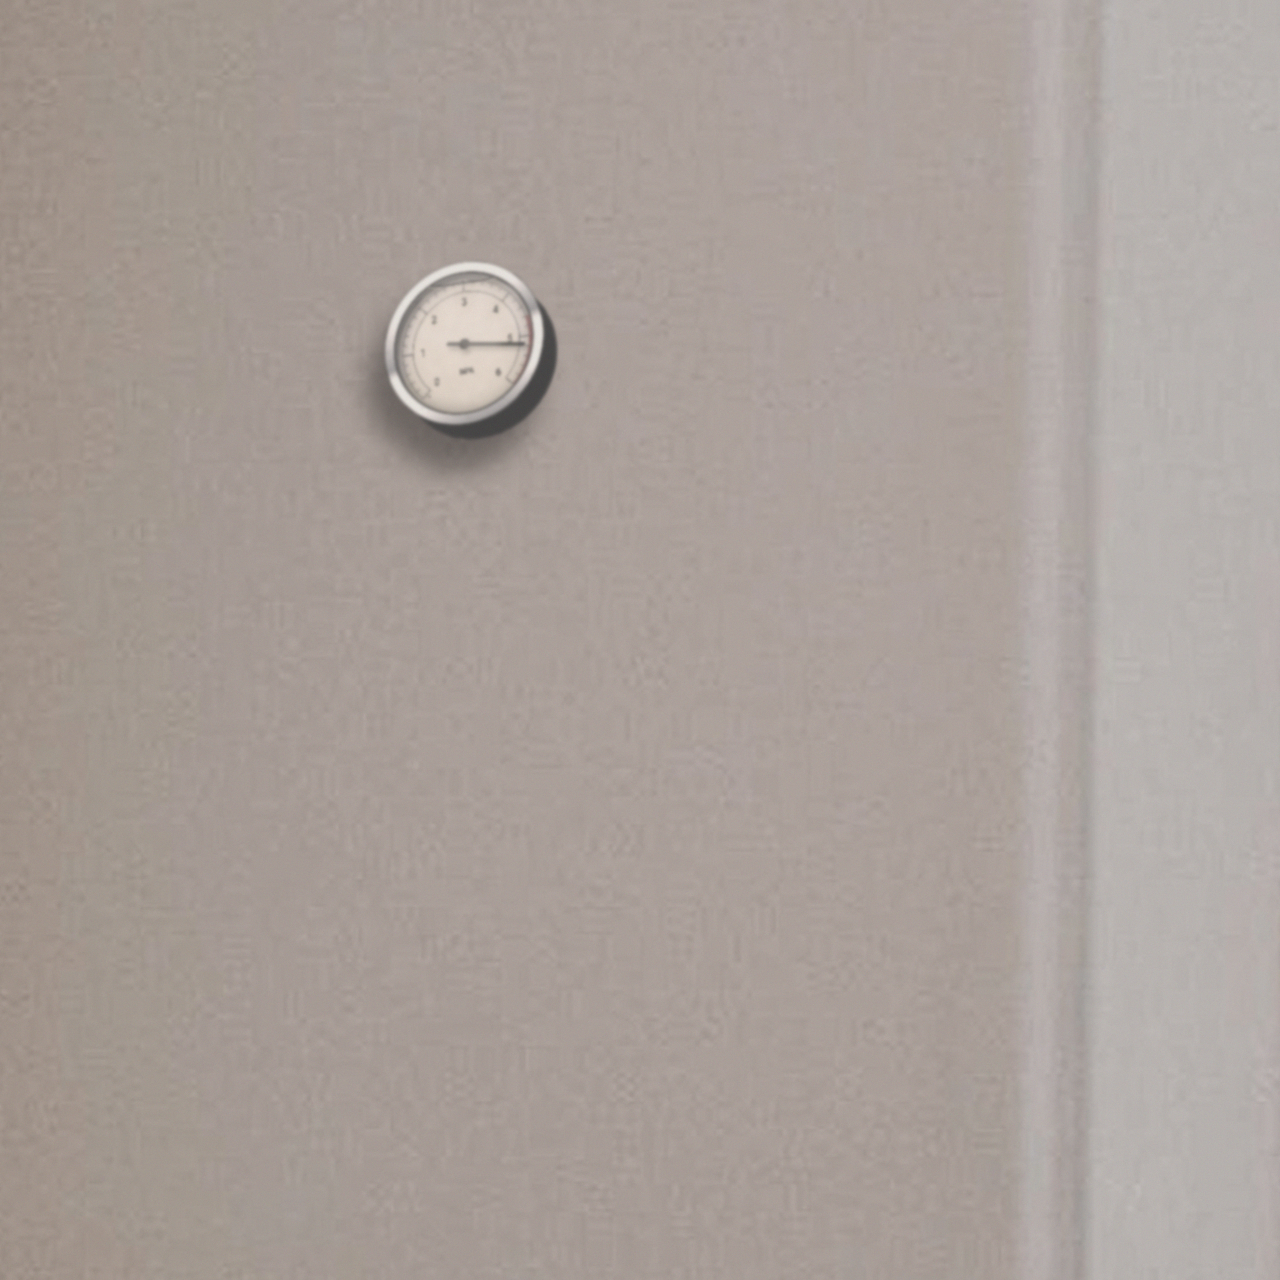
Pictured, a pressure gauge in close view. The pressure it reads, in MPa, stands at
5.2 MPa
